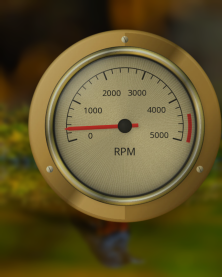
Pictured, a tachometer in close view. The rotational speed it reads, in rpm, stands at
300 rpm
